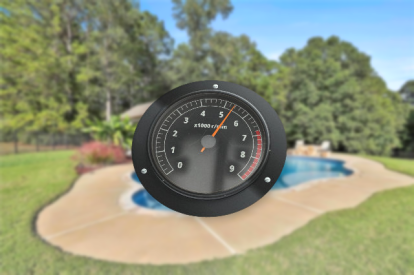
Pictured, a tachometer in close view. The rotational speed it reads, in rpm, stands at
5400 rpm
